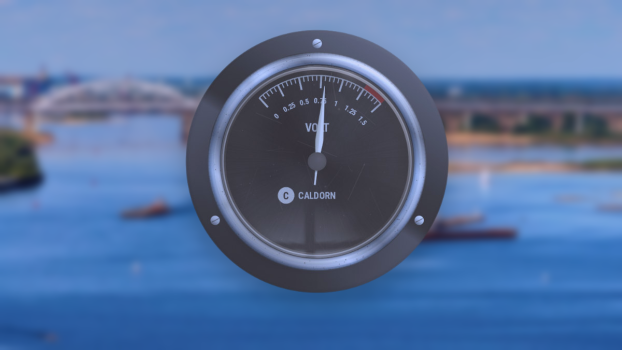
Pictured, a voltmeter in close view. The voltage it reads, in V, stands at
0.8 V
